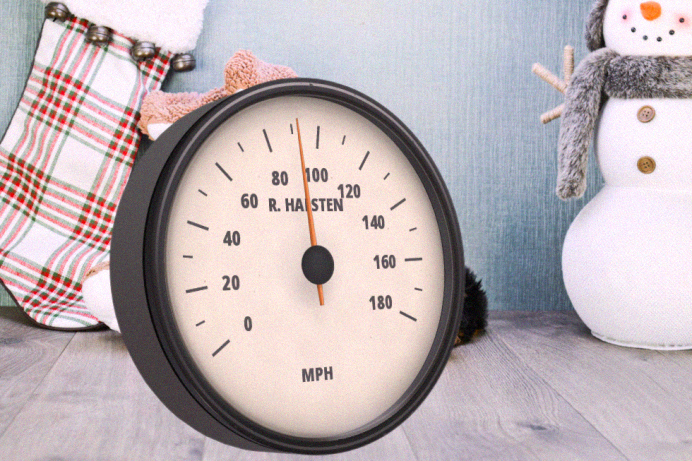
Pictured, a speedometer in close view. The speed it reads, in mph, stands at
90 mph
